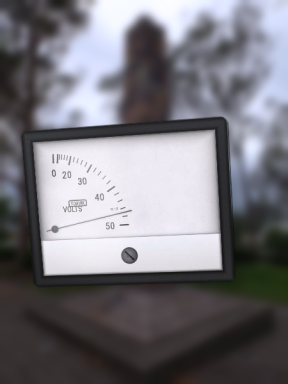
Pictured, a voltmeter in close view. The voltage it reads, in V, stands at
47 V
